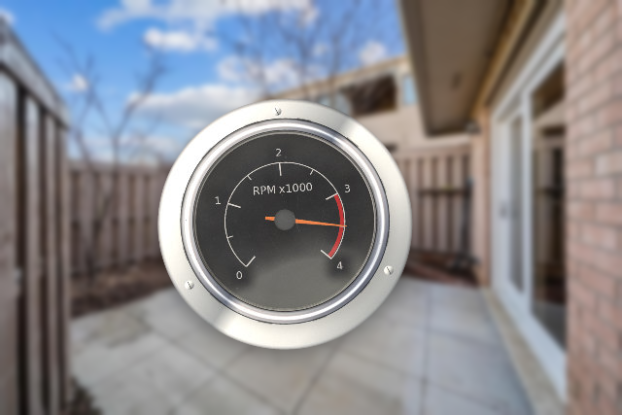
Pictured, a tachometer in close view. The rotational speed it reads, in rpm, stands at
3500 rpm
